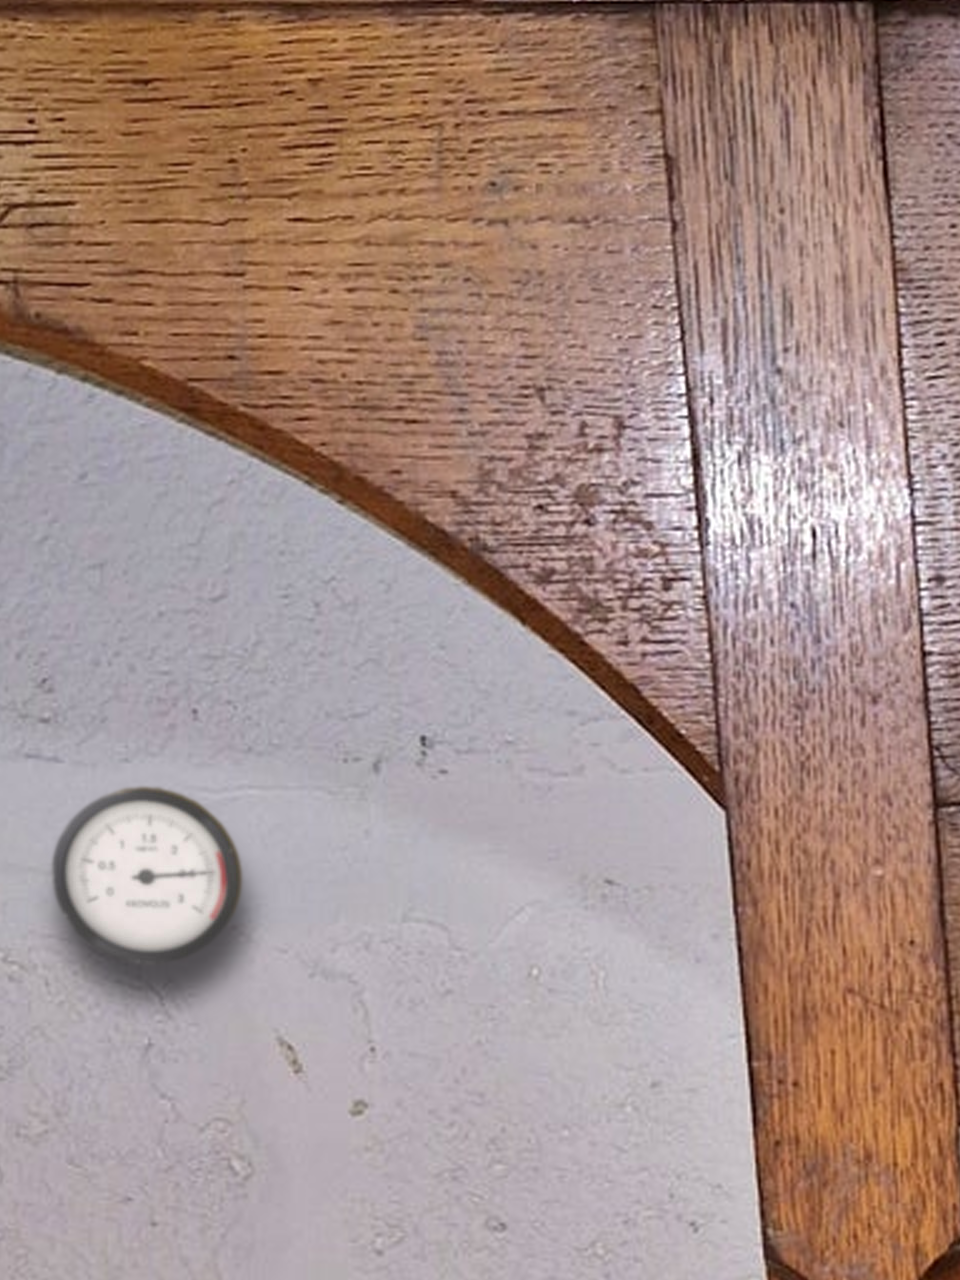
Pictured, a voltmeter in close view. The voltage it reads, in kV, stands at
2.5 kV
